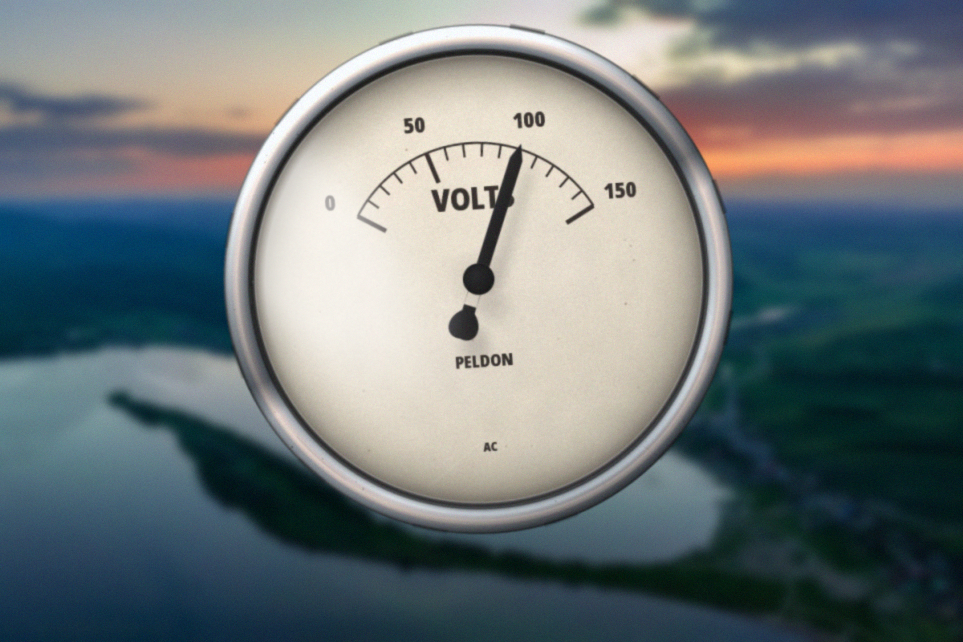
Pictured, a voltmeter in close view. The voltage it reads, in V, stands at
100 V
